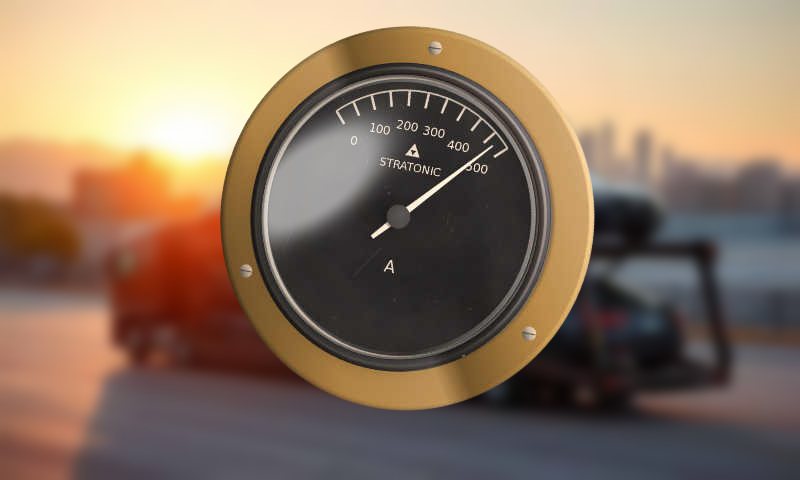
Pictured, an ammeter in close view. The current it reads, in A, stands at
475 A
